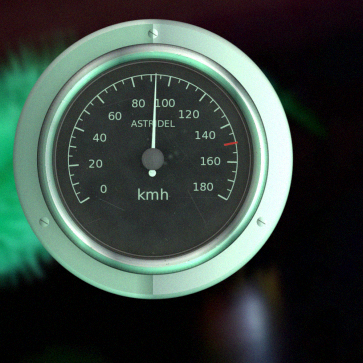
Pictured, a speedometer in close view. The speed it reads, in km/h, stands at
92.5 km/h
